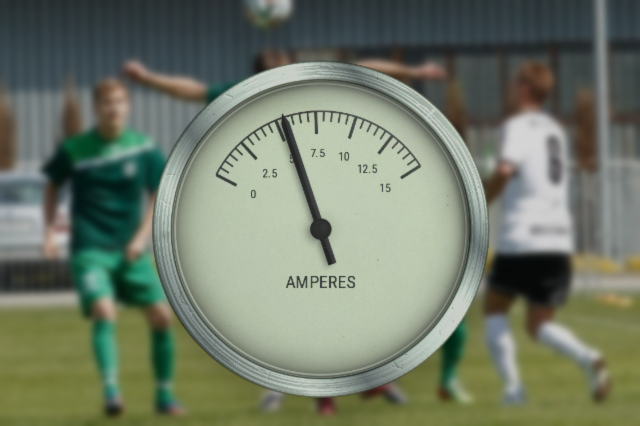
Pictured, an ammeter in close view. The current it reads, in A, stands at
5.5 A
